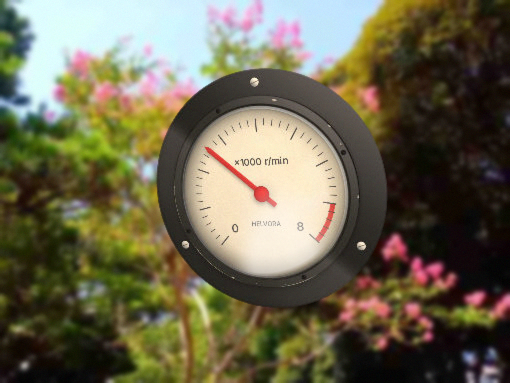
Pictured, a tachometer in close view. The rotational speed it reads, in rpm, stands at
2600 rpm
